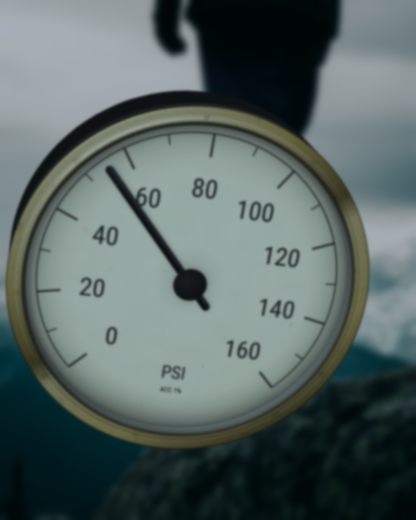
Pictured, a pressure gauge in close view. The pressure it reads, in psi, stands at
55 psi
